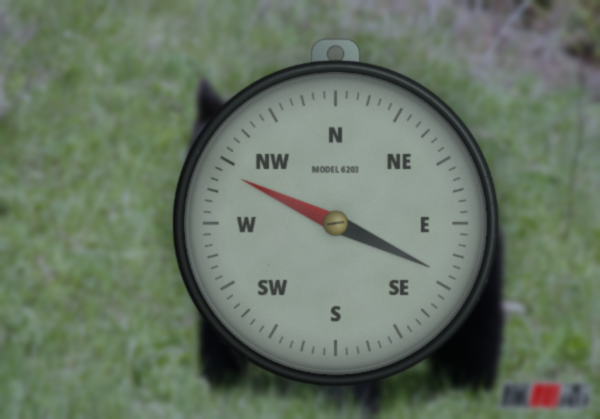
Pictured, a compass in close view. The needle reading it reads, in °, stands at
295 °
